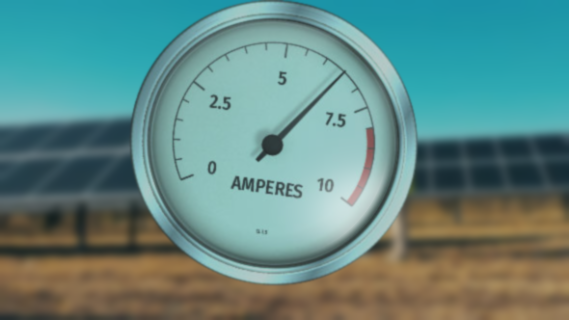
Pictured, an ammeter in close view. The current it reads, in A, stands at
6.5 A
